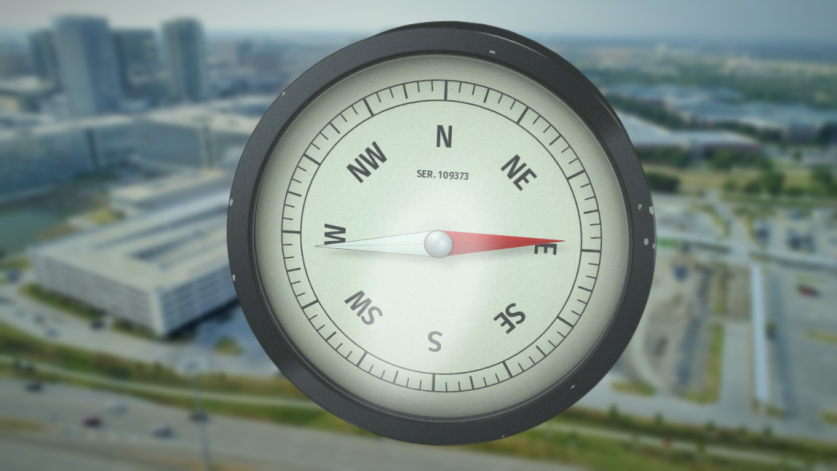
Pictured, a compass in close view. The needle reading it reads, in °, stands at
85 °
